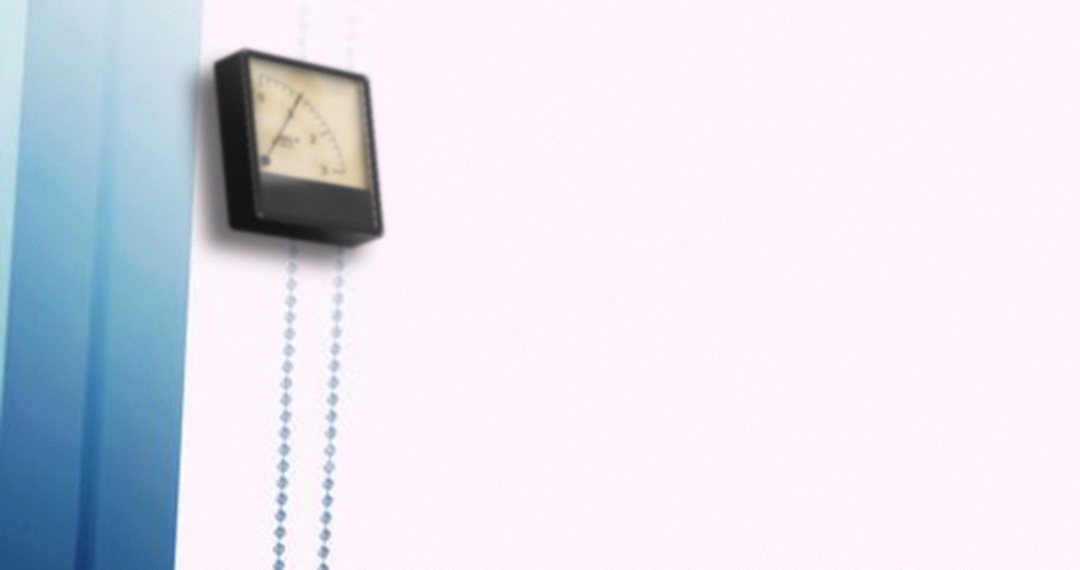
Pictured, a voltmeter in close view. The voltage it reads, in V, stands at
1 V
